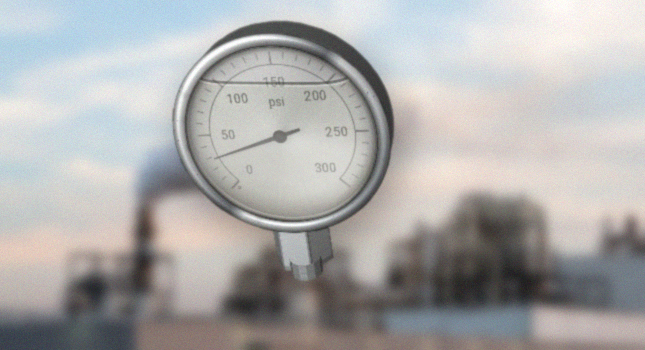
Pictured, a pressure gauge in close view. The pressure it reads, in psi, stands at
30 psi
